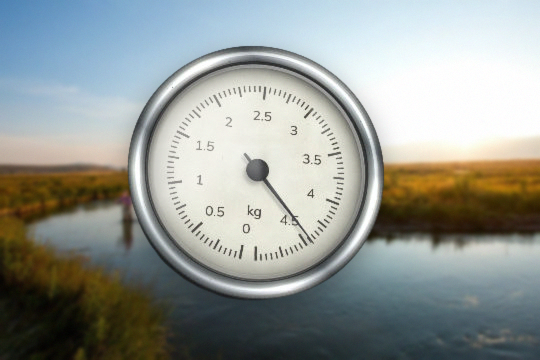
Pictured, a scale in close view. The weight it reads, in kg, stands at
4.45 kg
